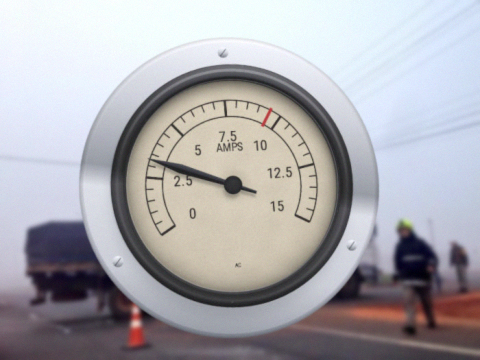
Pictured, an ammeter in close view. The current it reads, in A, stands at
3.25 A
